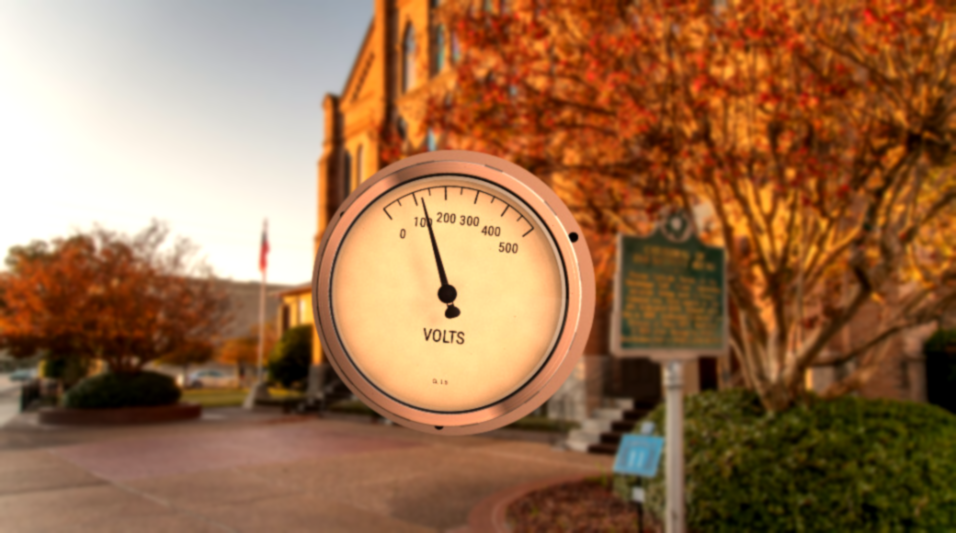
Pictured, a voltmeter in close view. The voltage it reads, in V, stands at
125 V
